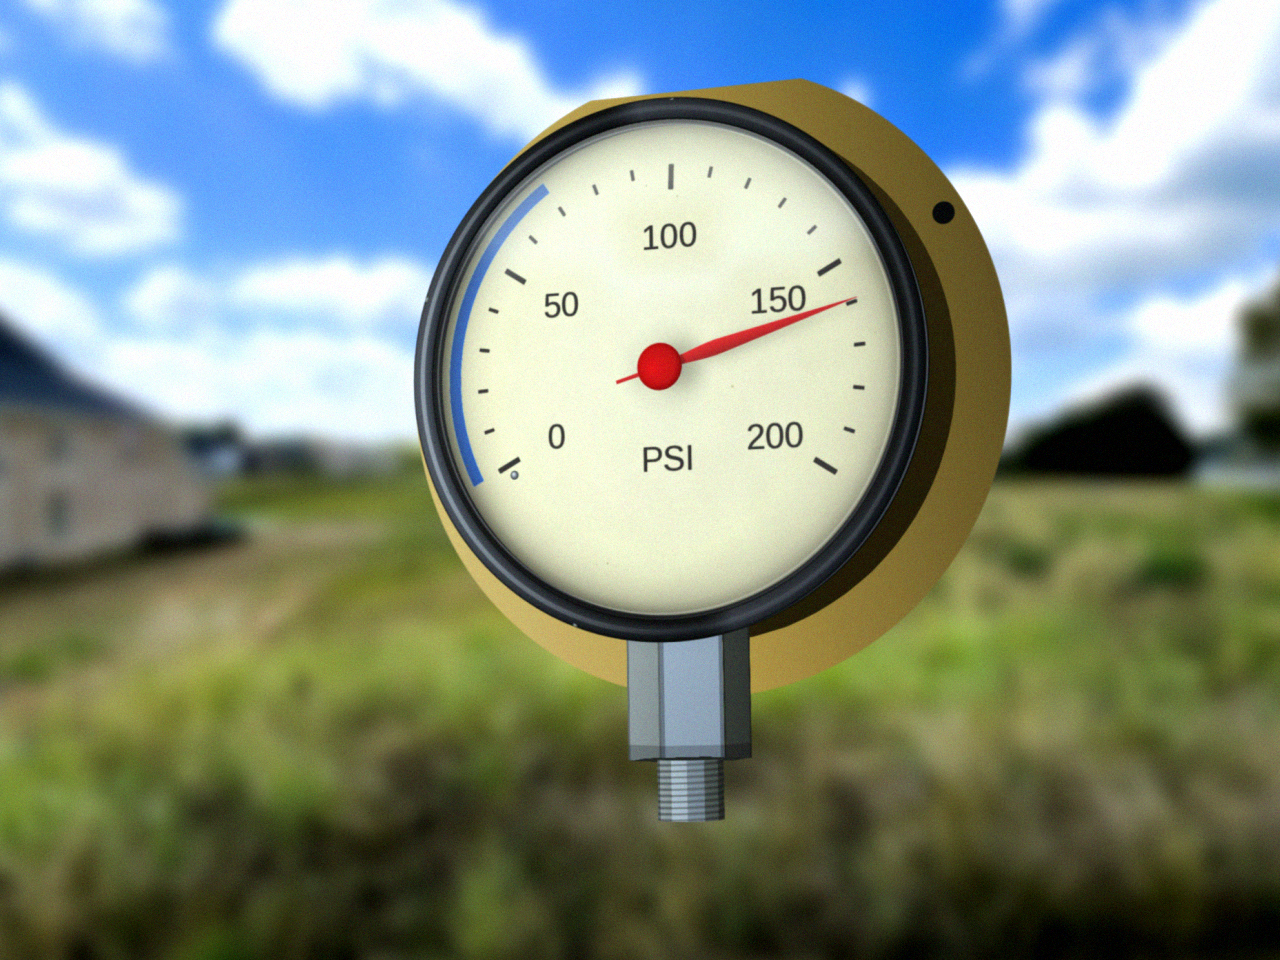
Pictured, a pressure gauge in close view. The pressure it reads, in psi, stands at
160 psi
